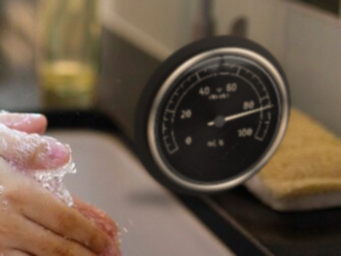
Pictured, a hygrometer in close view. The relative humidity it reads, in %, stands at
84 %
